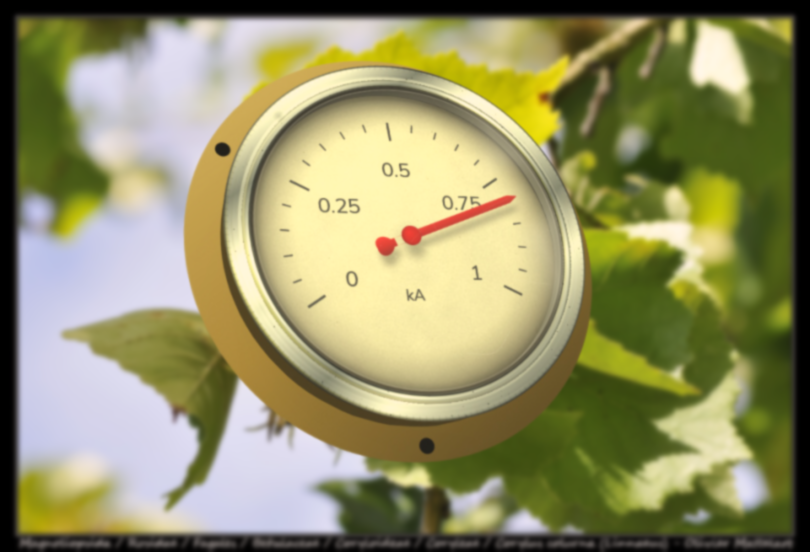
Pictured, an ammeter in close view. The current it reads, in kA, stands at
0.8 kA
